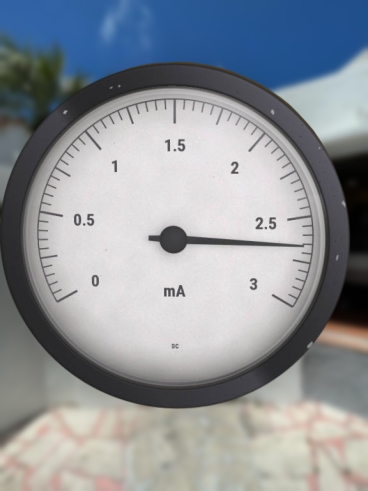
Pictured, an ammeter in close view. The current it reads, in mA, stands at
2.65 mA
